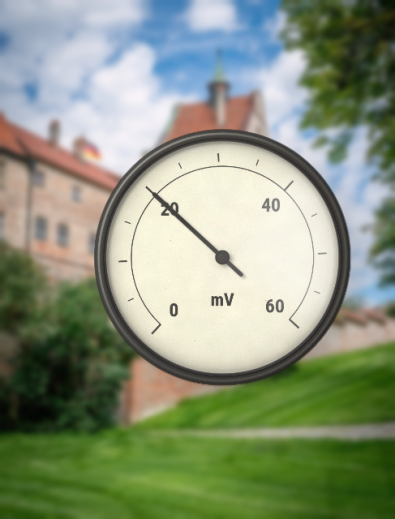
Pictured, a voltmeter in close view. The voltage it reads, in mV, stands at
20 mV
